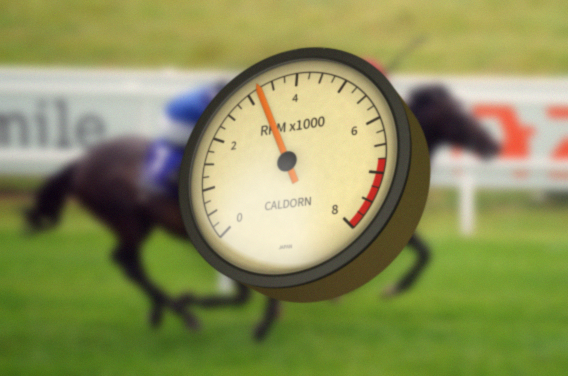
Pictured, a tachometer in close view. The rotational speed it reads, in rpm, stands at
3250 rpm
